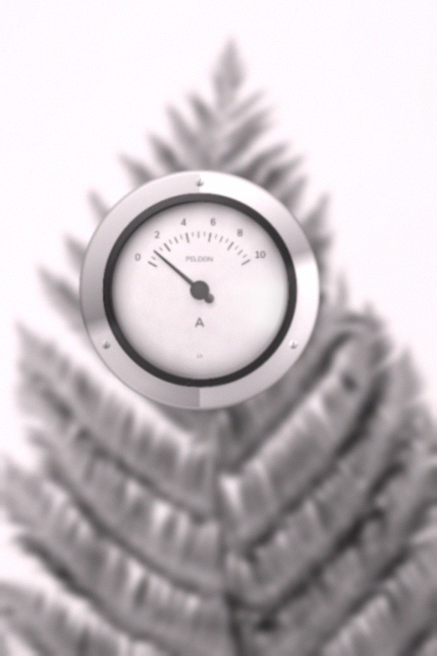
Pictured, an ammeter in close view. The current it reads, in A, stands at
1 A
